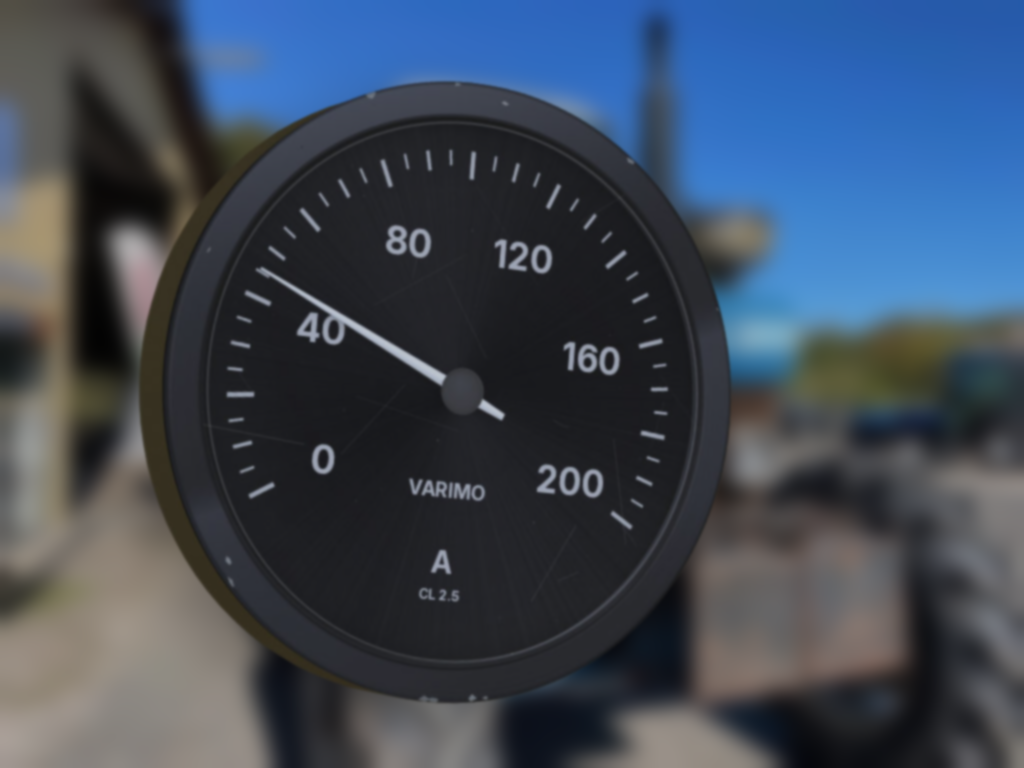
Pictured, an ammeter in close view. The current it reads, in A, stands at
45 A
